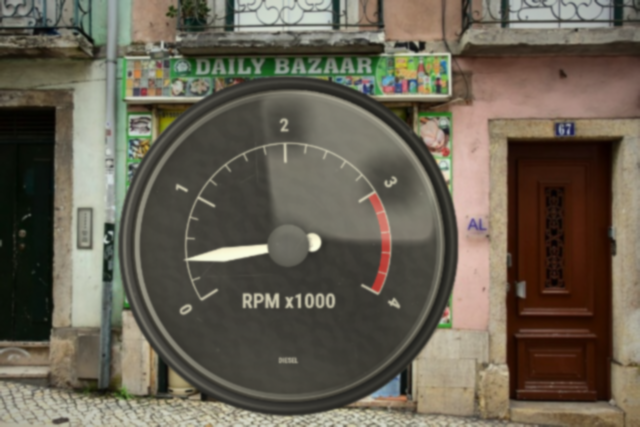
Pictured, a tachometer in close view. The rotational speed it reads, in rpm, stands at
400 rpm
